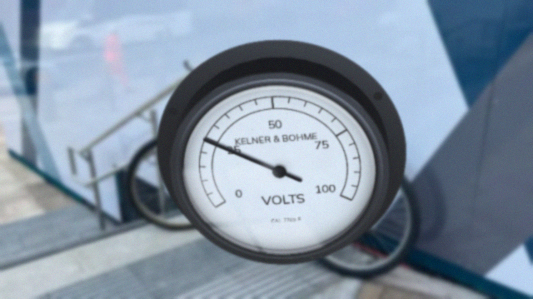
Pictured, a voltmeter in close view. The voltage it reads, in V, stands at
25 V
